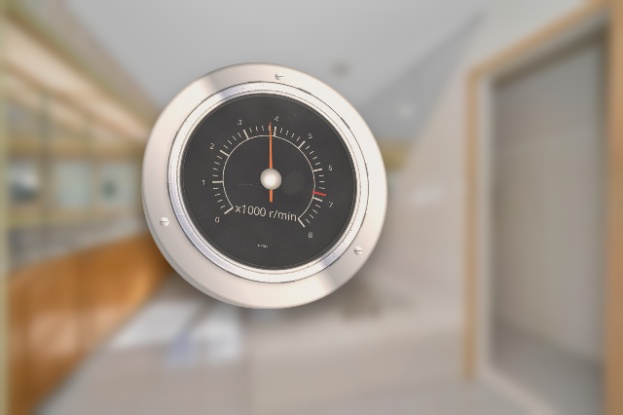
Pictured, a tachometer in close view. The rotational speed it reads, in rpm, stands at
3800 rpm
